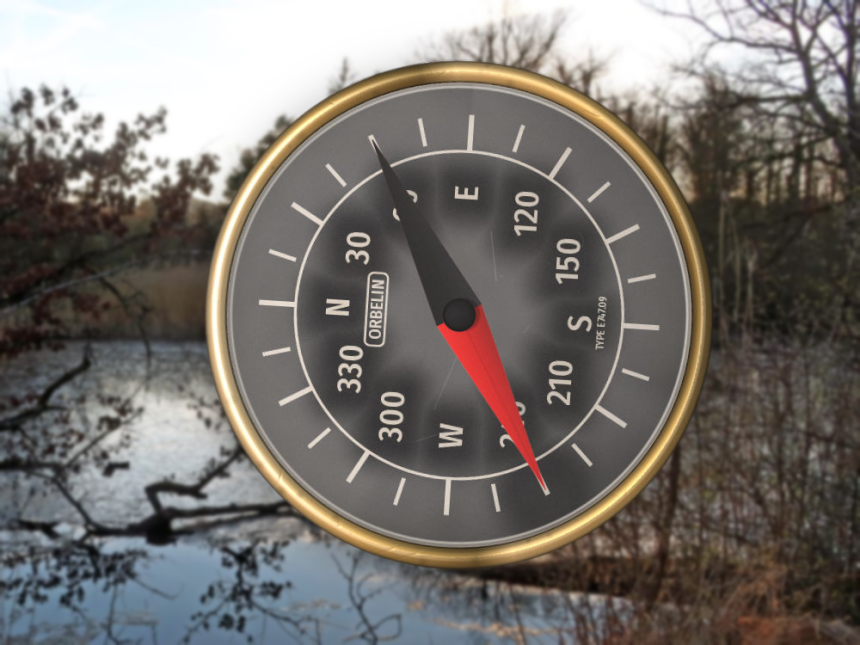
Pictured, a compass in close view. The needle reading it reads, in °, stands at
240 °
